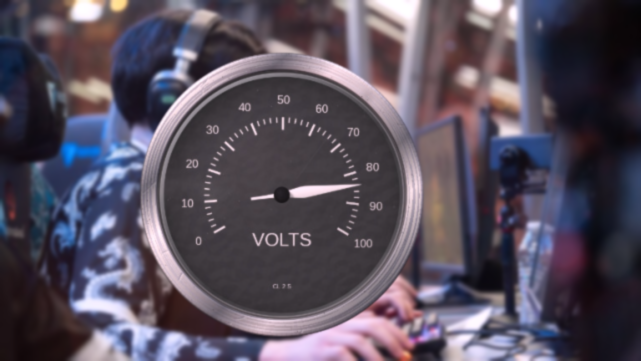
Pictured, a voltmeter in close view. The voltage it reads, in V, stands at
84 V
